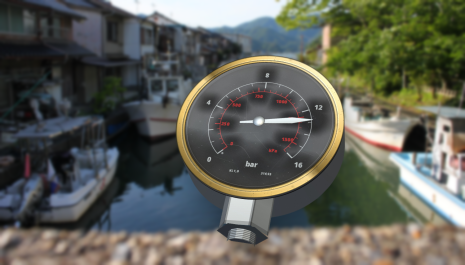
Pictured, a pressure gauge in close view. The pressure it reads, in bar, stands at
13 bar
